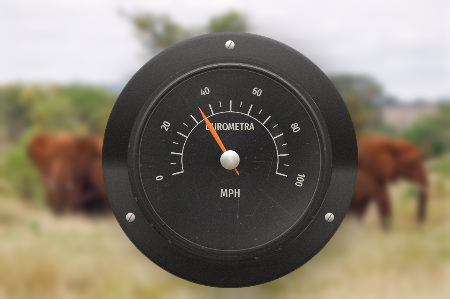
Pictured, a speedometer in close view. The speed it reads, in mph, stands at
35 mph
